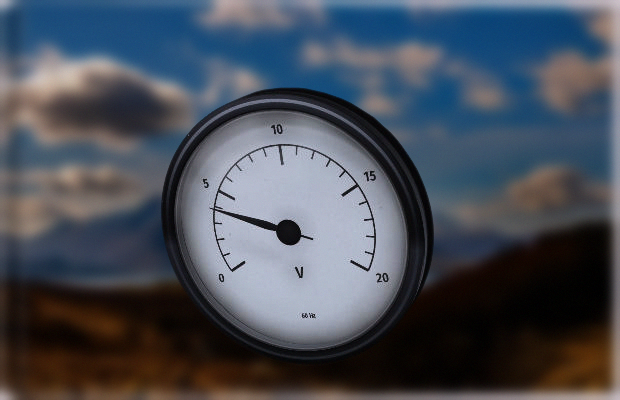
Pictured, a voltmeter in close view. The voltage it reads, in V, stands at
4 V
